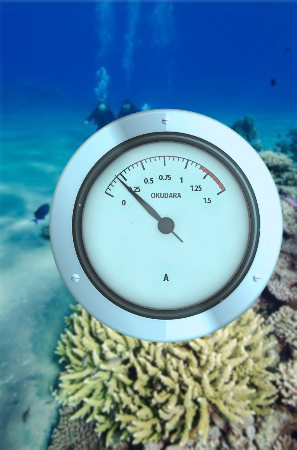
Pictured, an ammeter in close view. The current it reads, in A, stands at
0.2 A
